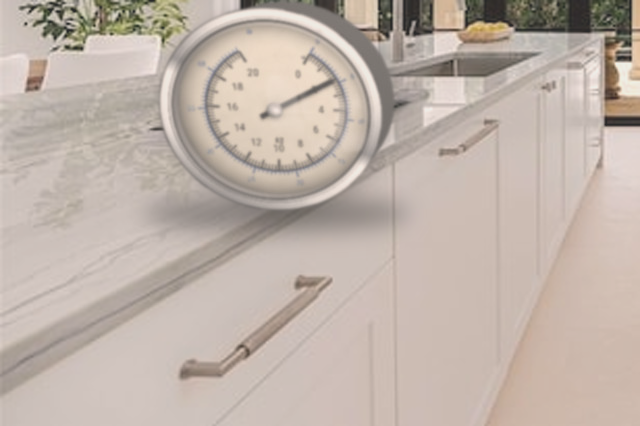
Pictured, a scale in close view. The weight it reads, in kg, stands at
2 kg
